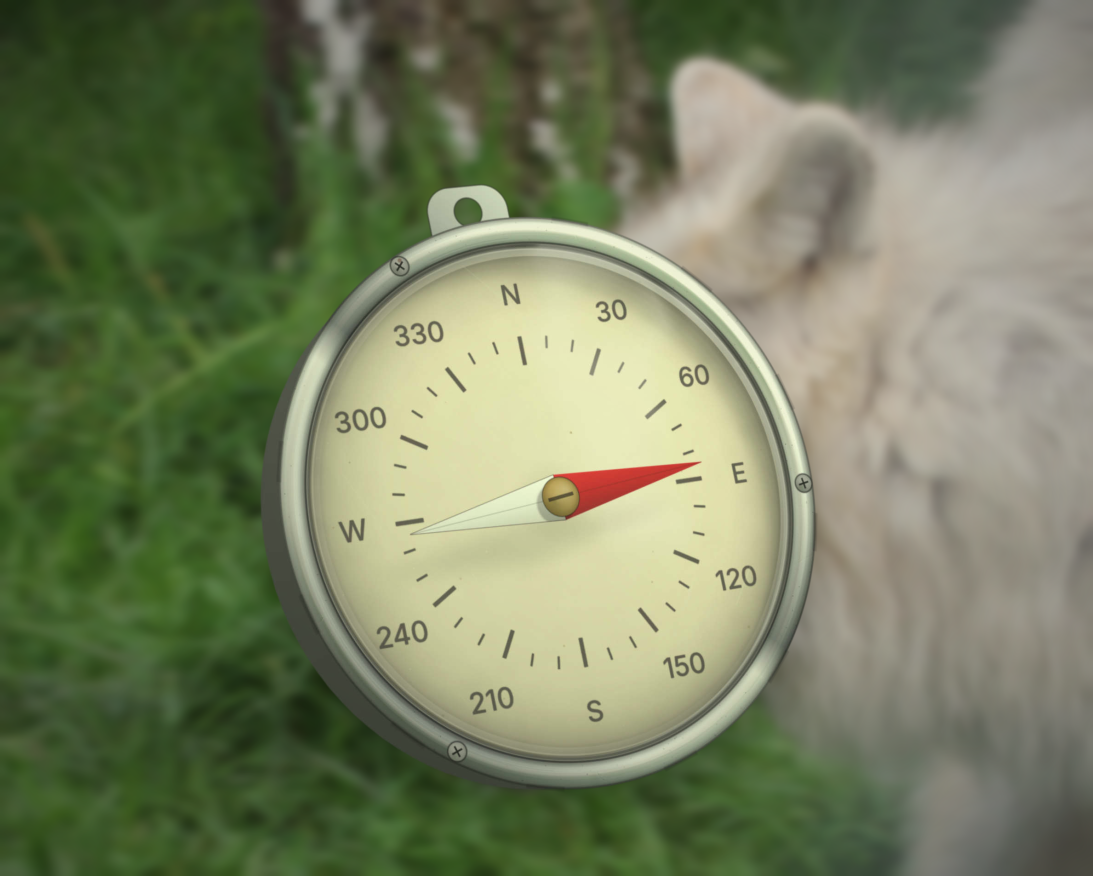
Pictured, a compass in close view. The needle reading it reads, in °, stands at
85 °
